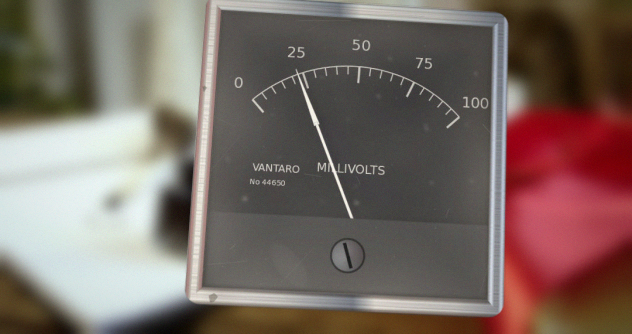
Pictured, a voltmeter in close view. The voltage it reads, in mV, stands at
22.5 mV
